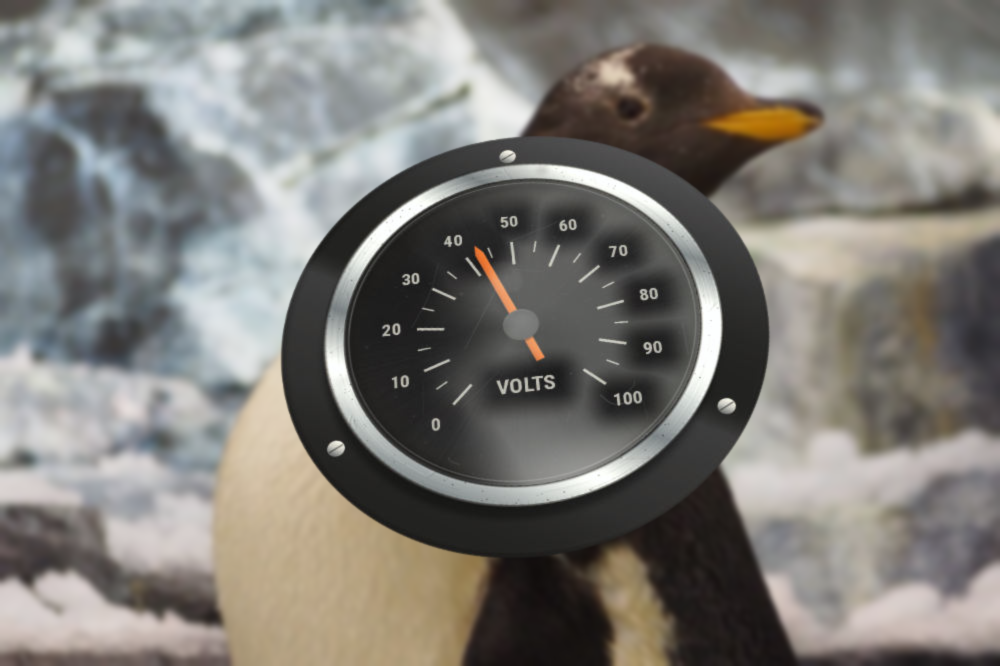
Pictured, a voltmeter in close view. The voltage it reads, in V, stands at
42.5 V
